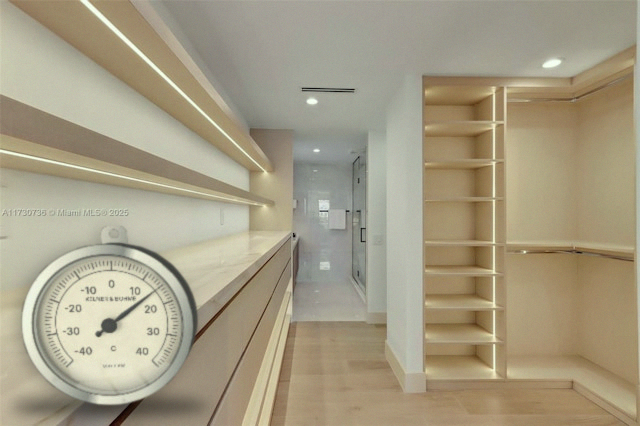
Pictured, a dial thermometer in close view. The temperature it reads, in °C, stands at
15 °C
